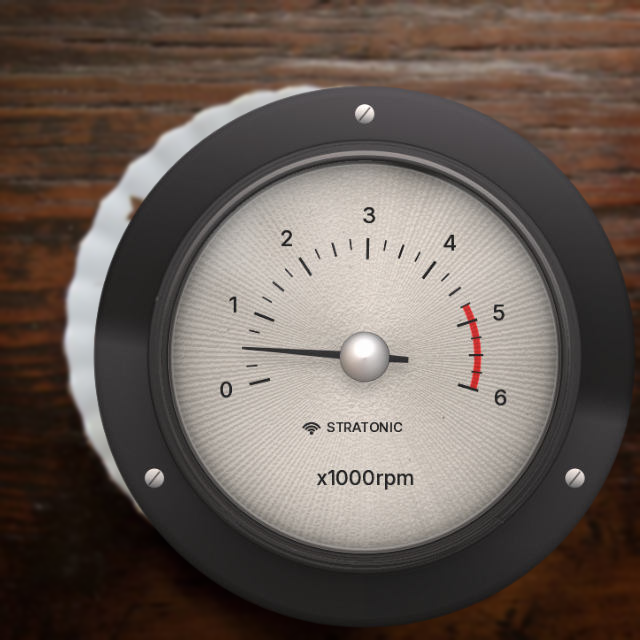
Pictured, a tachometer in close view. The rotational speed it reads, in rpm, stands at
500 rpm
